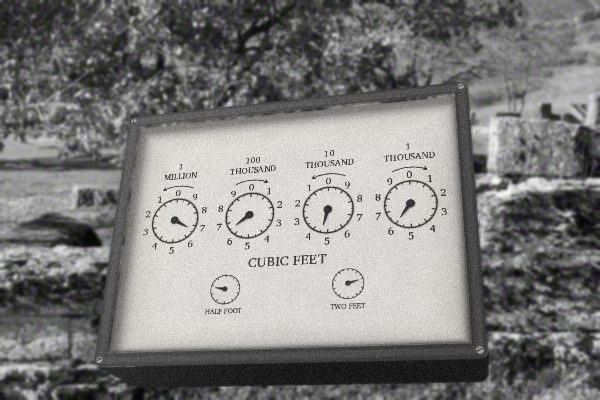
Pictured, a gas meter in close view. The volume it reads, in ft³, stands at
664600 ft³
